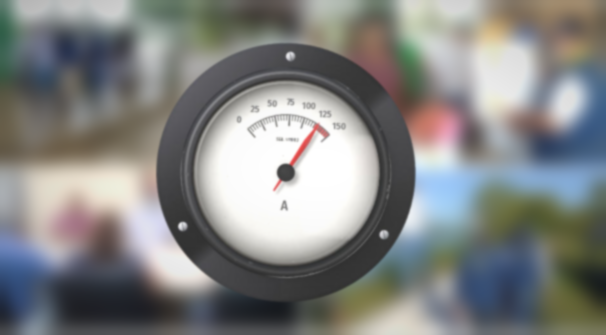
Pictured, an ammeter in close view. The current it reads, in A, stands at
125 A
